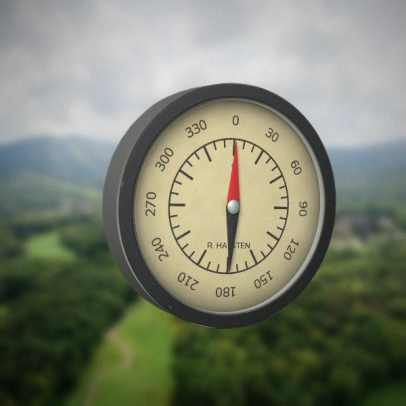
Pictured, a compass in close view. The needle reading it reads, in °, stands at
0 °
